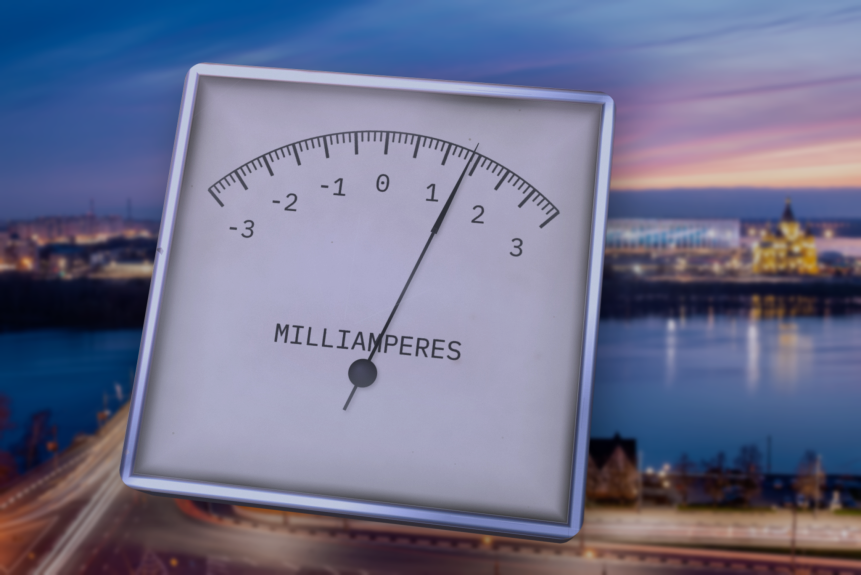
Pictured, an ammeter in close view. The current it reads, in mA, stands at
1.4 mA
